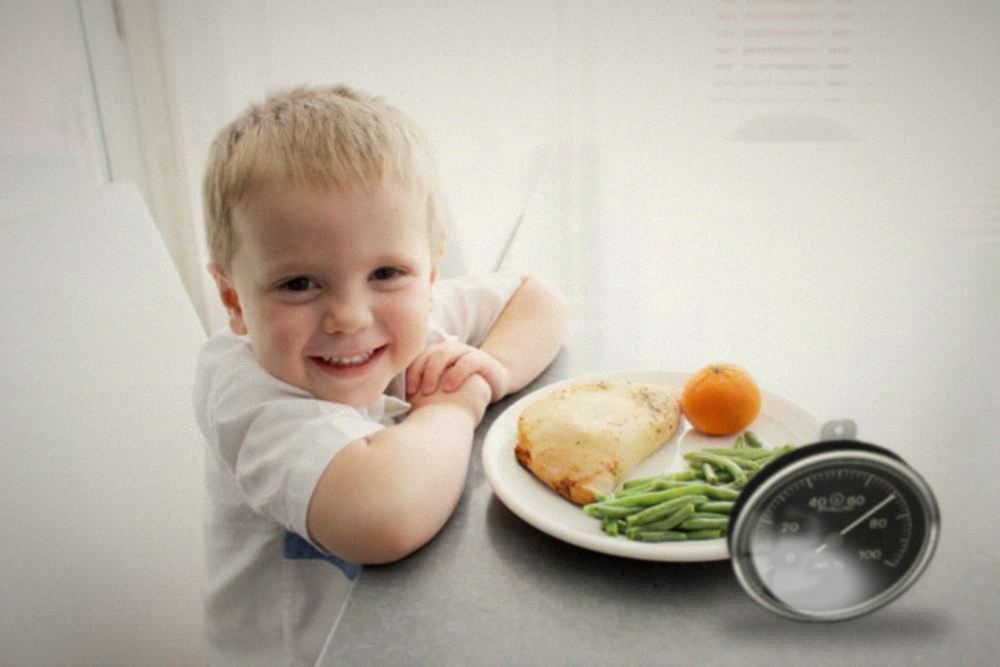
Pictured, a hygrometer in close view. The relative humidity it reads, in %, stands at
70 %
